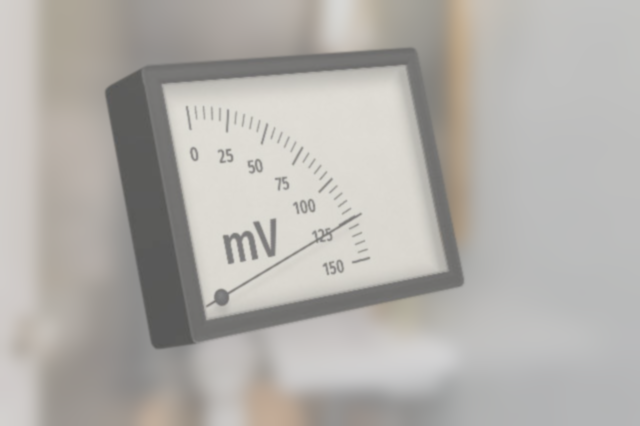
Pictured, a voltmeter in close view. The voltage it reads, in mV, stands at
125 mV
